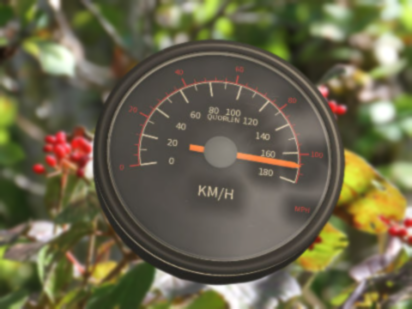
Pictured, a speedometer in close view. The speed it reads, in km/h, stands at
170 km/h
